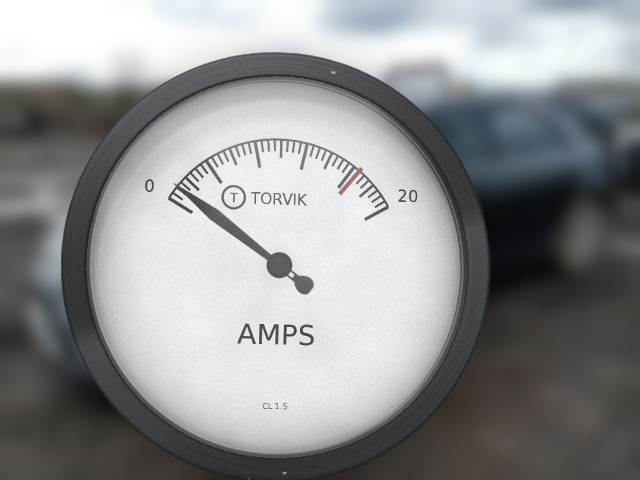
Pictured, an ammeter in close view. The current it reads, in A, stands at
1 A
